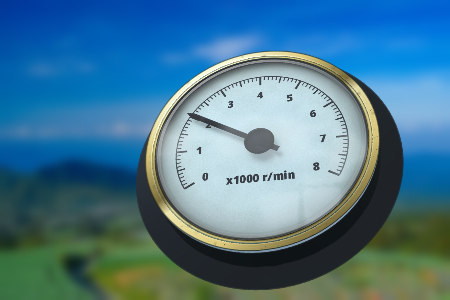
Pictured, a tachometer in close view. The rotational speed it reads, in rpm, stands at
2000 rpm
